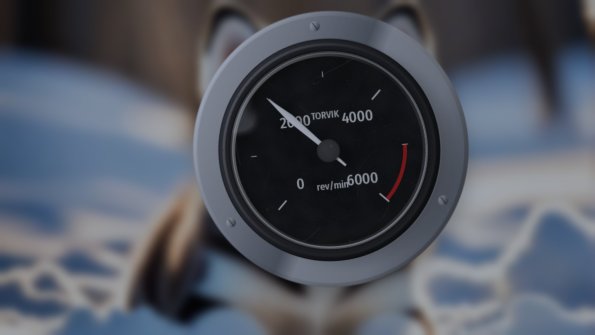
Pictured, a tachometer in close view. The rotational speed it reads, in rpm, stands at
2000 rpm
